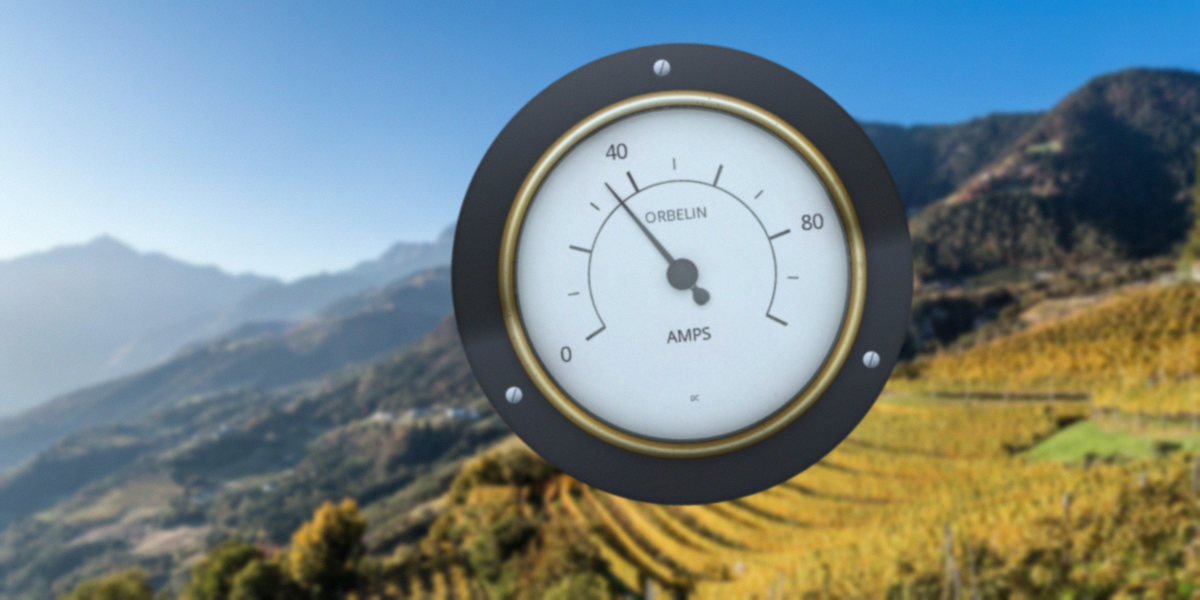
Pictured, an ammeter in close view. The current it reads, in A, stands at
35 A
